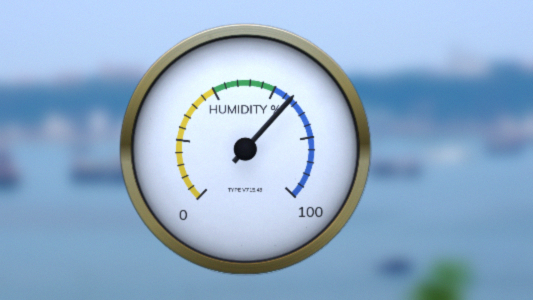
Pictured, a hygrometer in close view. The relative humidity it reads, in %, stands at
66 %
